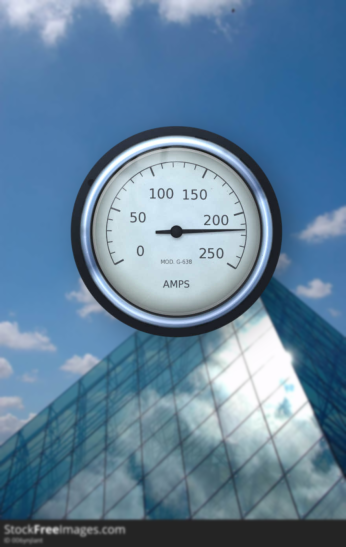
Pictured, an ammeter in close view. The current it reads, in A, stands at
215 A
